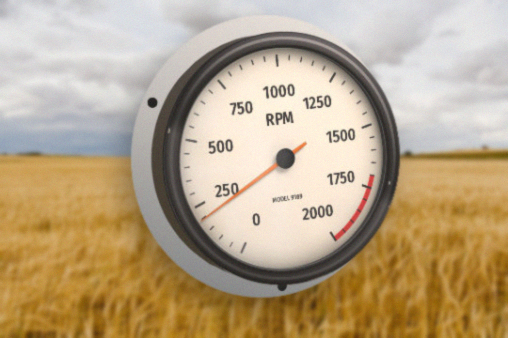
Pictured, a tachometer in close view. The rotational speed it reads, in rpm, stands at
200 rpm
